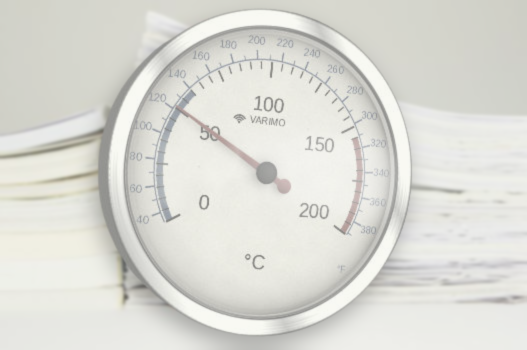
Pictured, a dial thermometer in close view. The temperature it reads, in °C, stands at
50 °C
